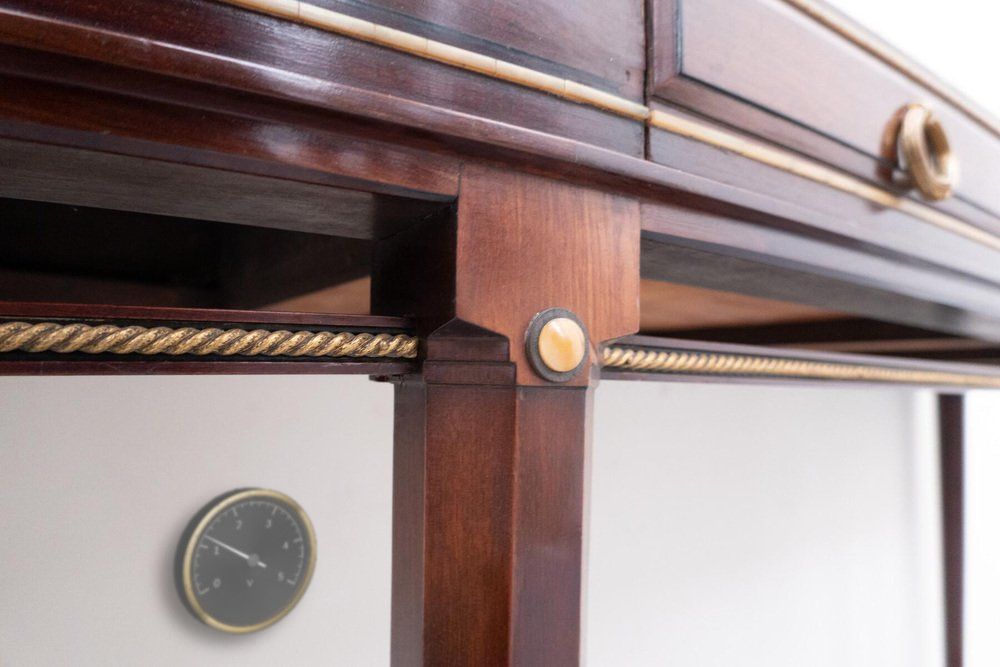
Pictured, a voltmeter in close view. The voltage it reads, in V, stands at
1.2 V
